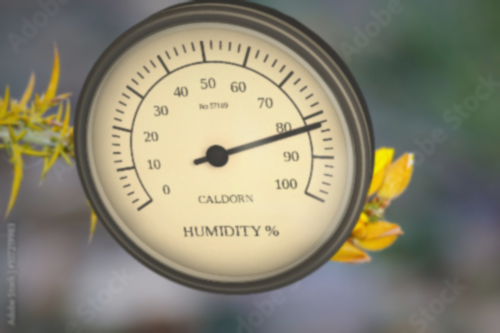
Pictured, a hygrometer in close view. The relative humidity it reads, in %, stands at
82 %
